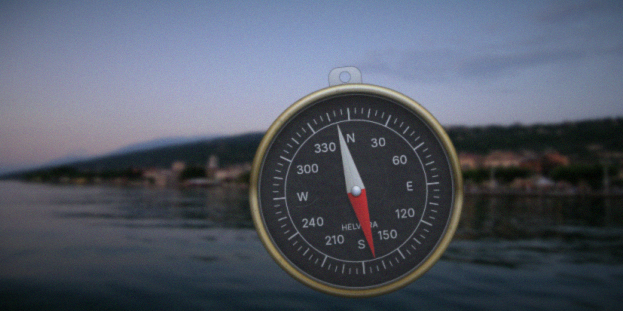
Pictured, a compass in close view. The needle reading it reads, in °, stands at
170 °
